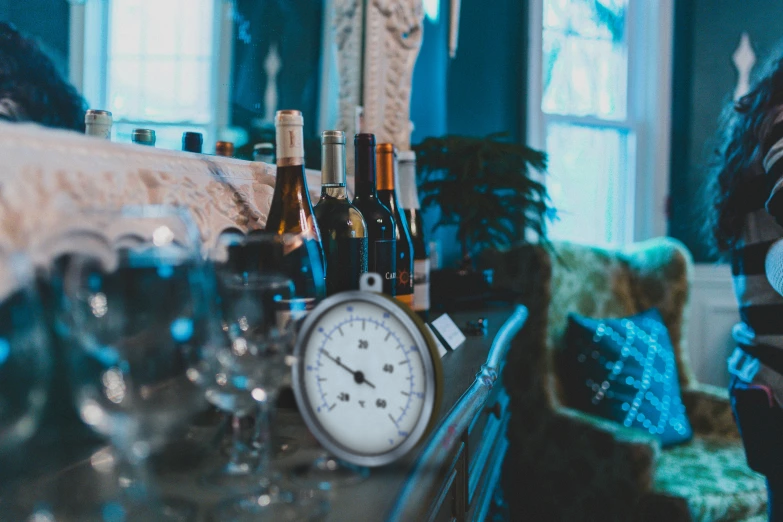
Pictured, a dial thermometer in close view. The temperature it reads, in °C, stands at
0 °C
